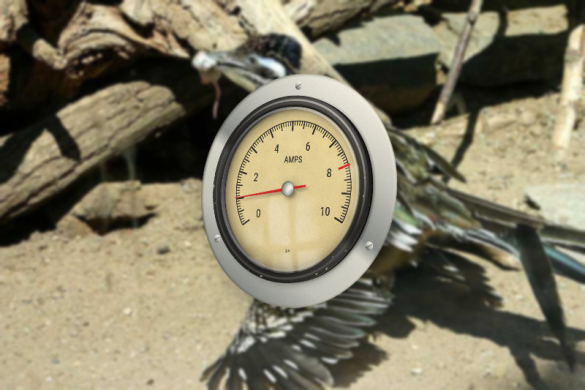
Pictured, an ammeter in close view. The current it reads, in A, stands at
1 A
